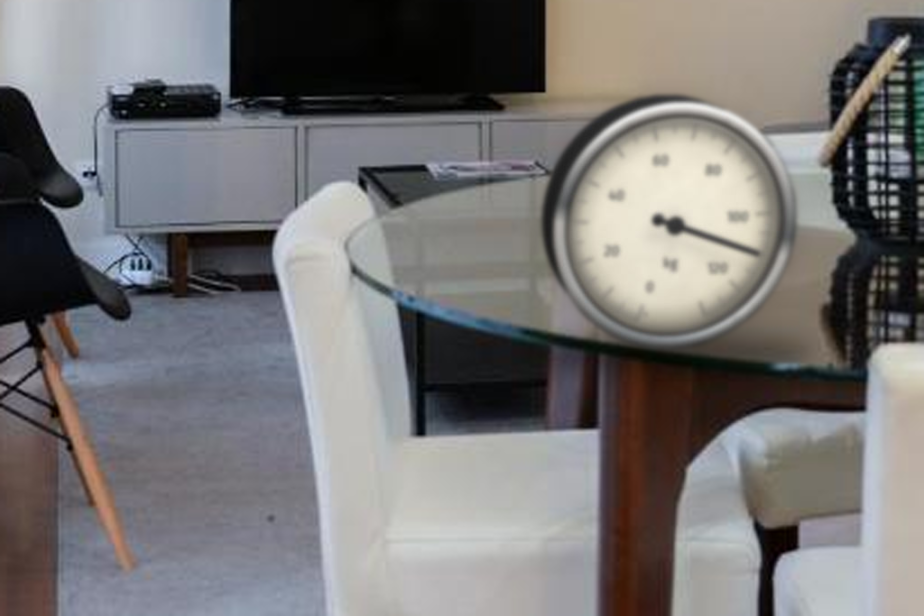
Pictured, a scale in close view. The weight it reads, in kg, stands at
110 kg
